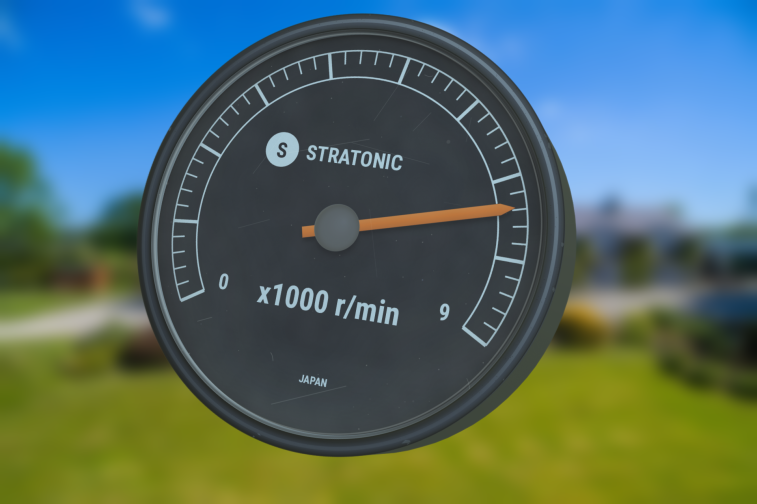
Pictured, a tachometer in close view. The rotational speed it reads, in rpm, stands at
7400 rpm
